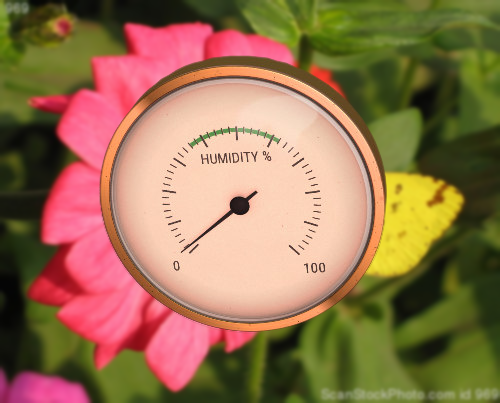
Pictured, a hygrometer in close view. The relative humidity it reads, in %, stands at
2 %
